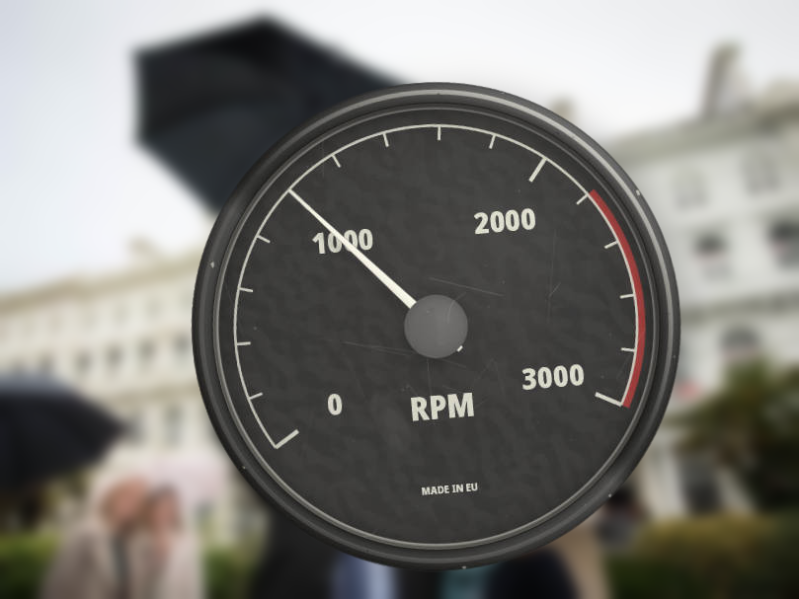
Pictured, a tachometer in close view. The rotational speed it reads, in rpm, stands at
1000 rpm
